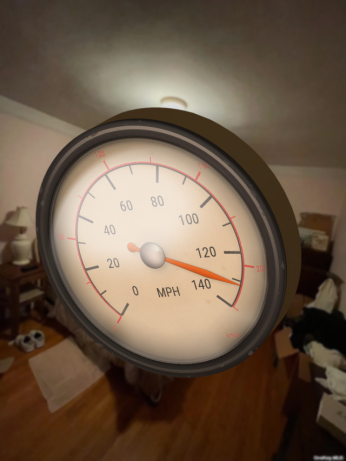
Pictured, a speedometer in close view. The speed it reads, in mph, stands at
130 mph
